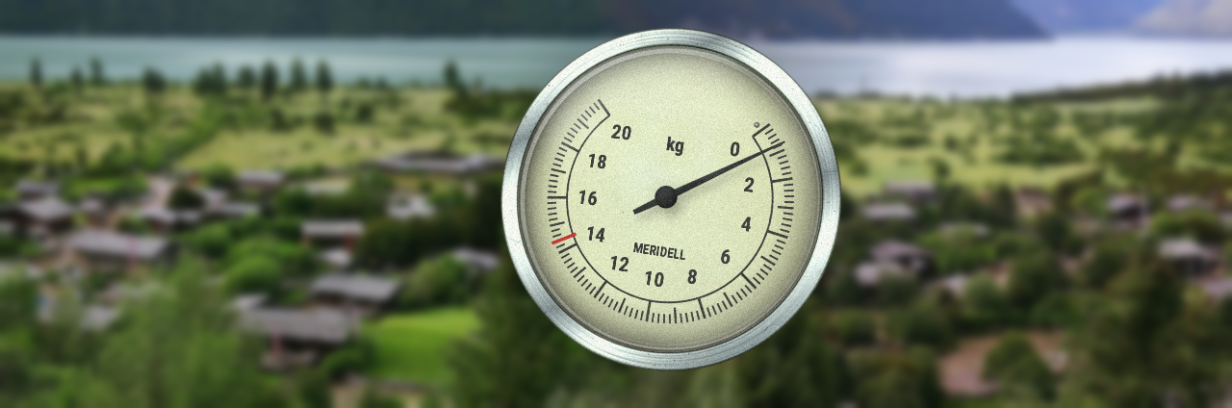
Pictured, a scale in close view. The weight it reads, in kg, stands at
0.8 kg
